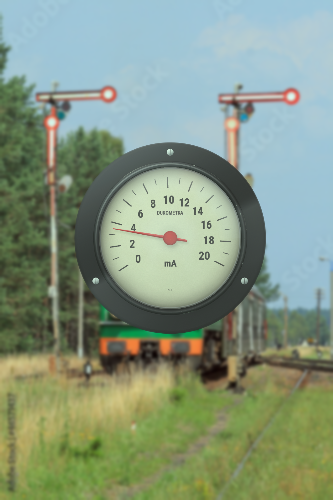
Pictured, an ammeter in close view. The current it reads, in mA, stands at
3.5 mA
